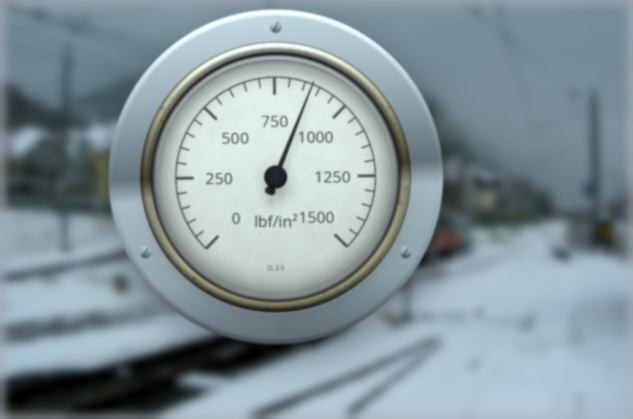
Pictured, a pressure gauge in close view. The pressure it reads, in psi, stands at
875 psi
